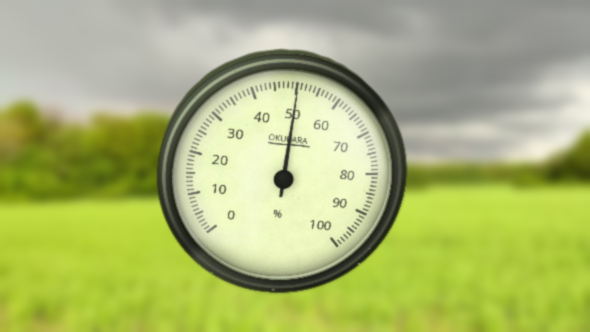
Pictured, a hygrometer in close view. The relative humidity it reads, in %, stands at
50 %
